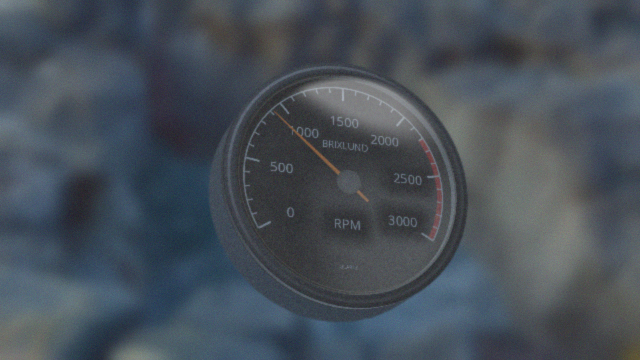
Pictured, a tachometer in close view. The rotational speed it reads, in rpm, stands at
900 rpm
